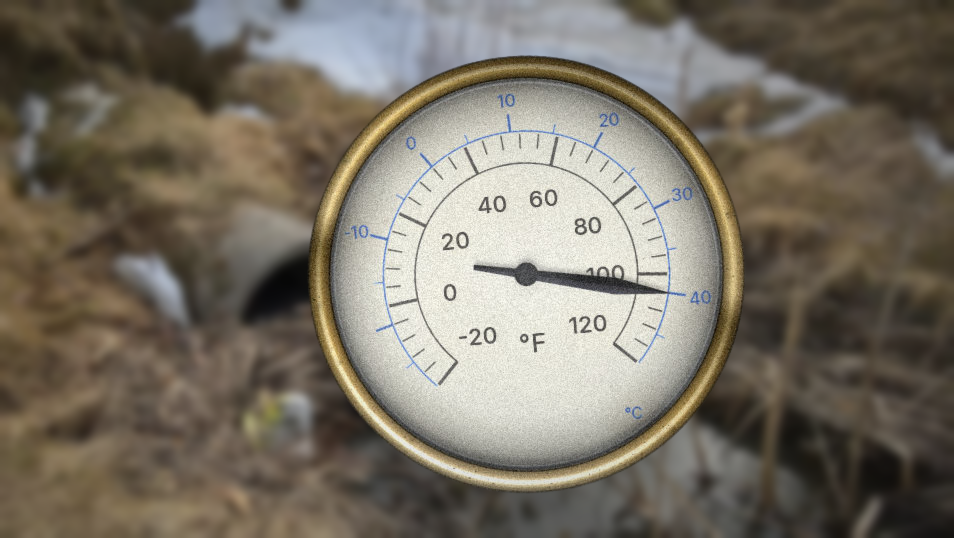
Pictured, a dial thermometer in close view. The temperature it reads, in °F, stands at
104 °F
